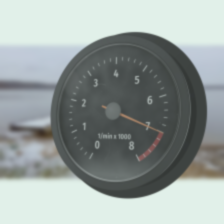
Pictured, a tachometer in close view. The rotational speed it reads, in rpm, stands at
7000 rpm
